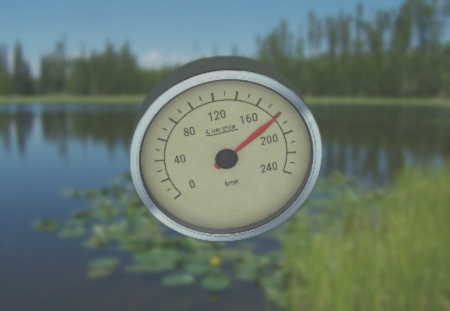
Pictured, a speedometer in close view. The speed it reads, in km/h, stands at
180 km/h
